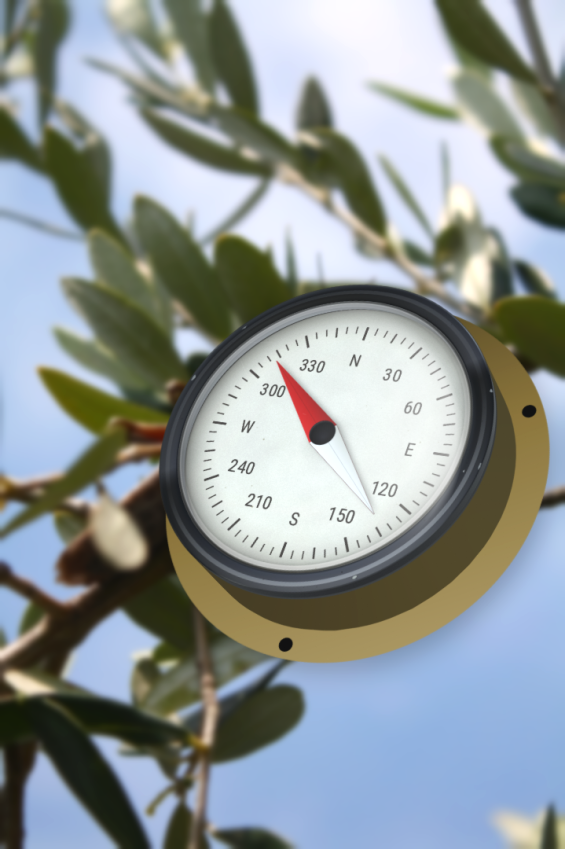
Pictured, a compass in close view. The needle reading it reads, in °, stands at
312.5 °
